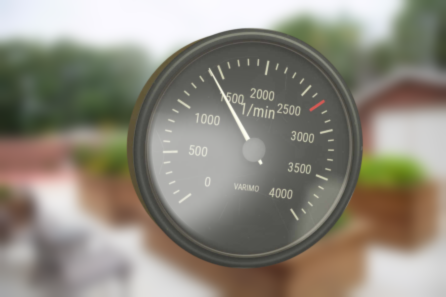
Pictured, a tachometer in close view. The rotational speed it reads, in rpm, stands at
1400 rpm
